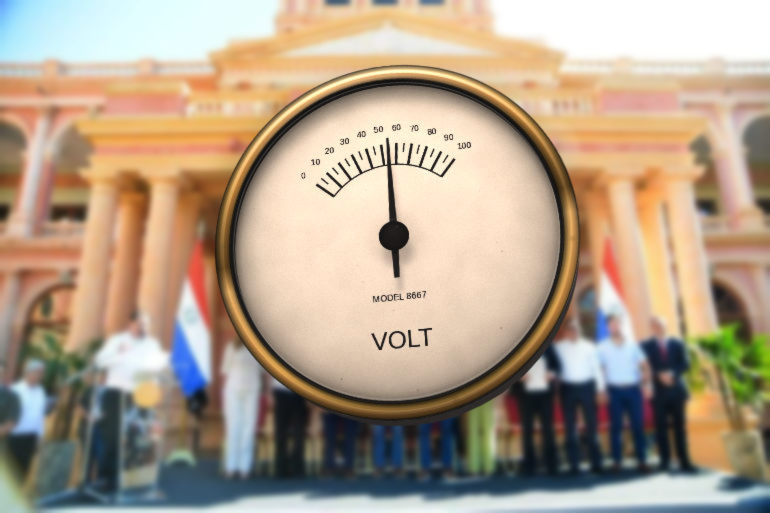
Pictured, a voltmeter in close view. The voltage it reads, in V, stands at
55 V
